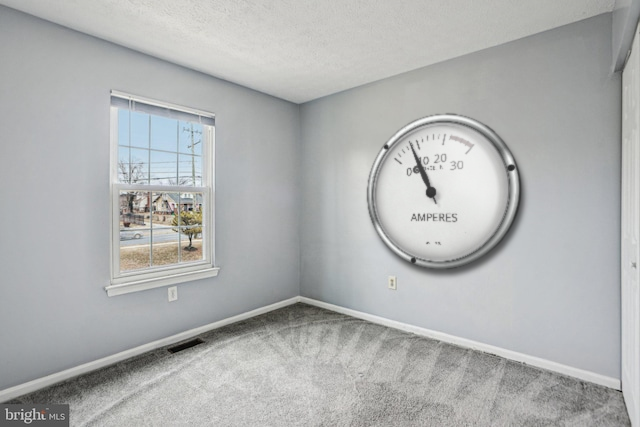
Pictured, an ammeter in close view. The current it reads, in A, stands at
8 A
